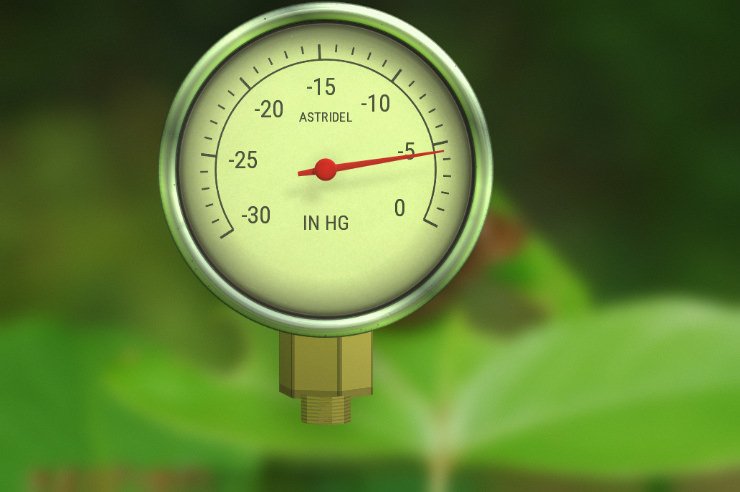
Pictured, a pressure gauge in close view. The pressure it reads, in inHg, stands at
-4.5 inHg
